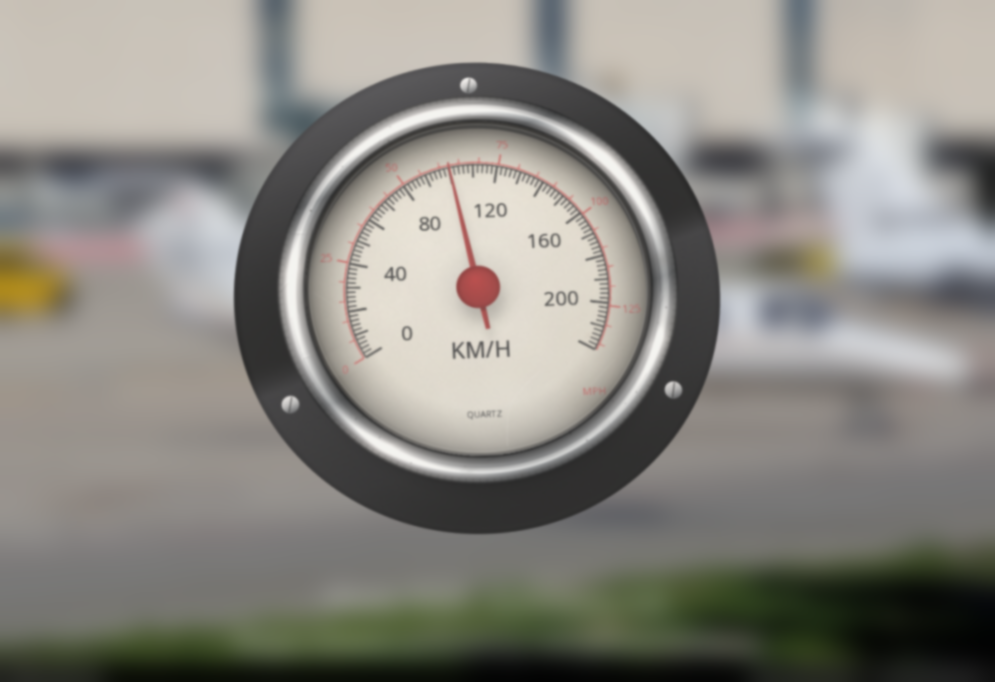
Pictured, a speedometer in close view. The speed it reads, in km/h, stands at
100 km/h
